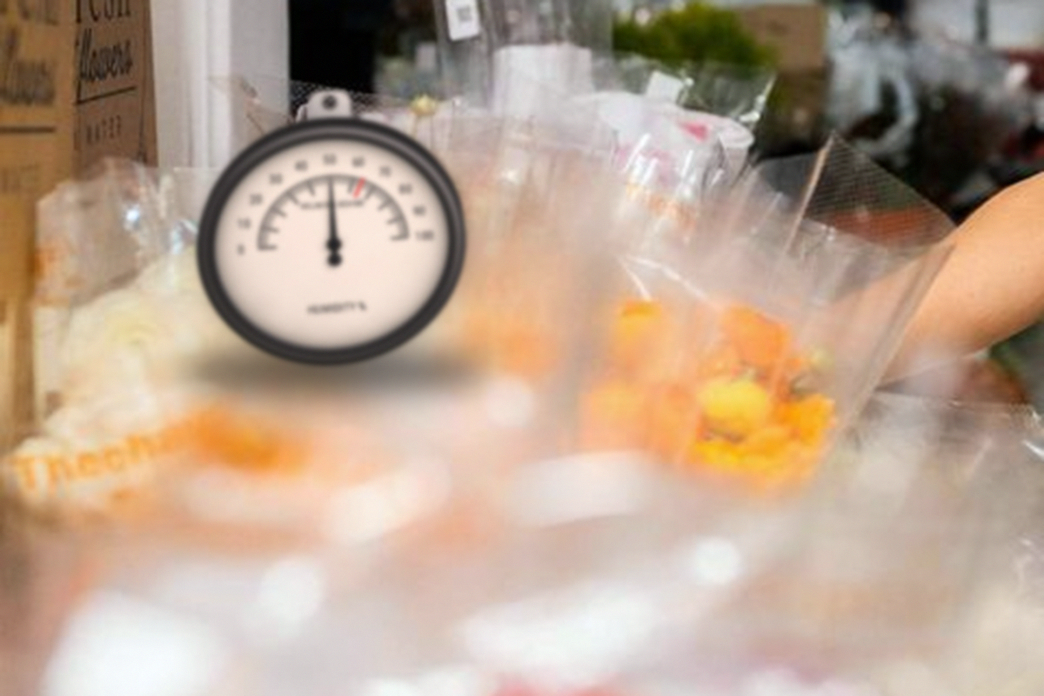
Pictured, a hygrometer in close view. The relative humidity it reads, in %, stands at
50 %
